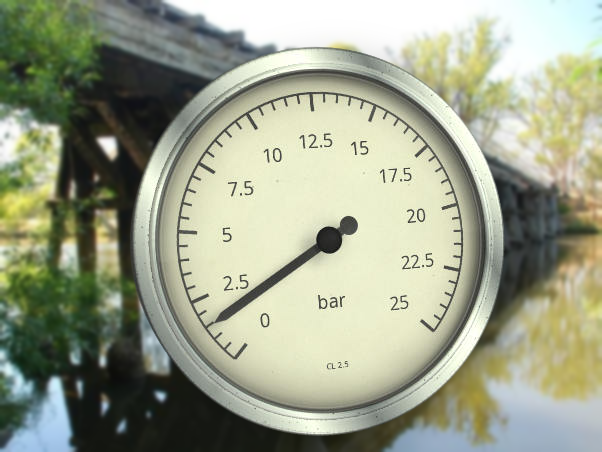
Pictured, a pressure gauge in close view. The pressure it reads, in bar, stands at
1.5 bar
